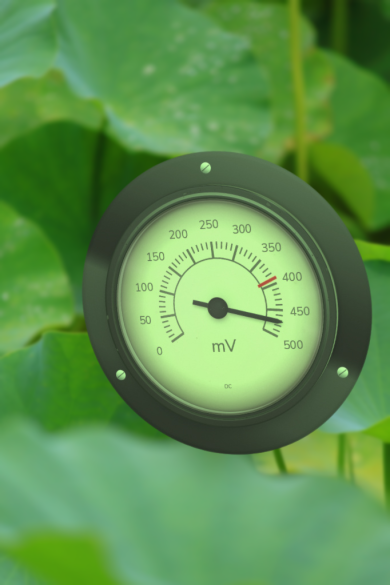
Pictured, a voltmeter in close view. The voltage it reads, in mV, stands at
470 mV
